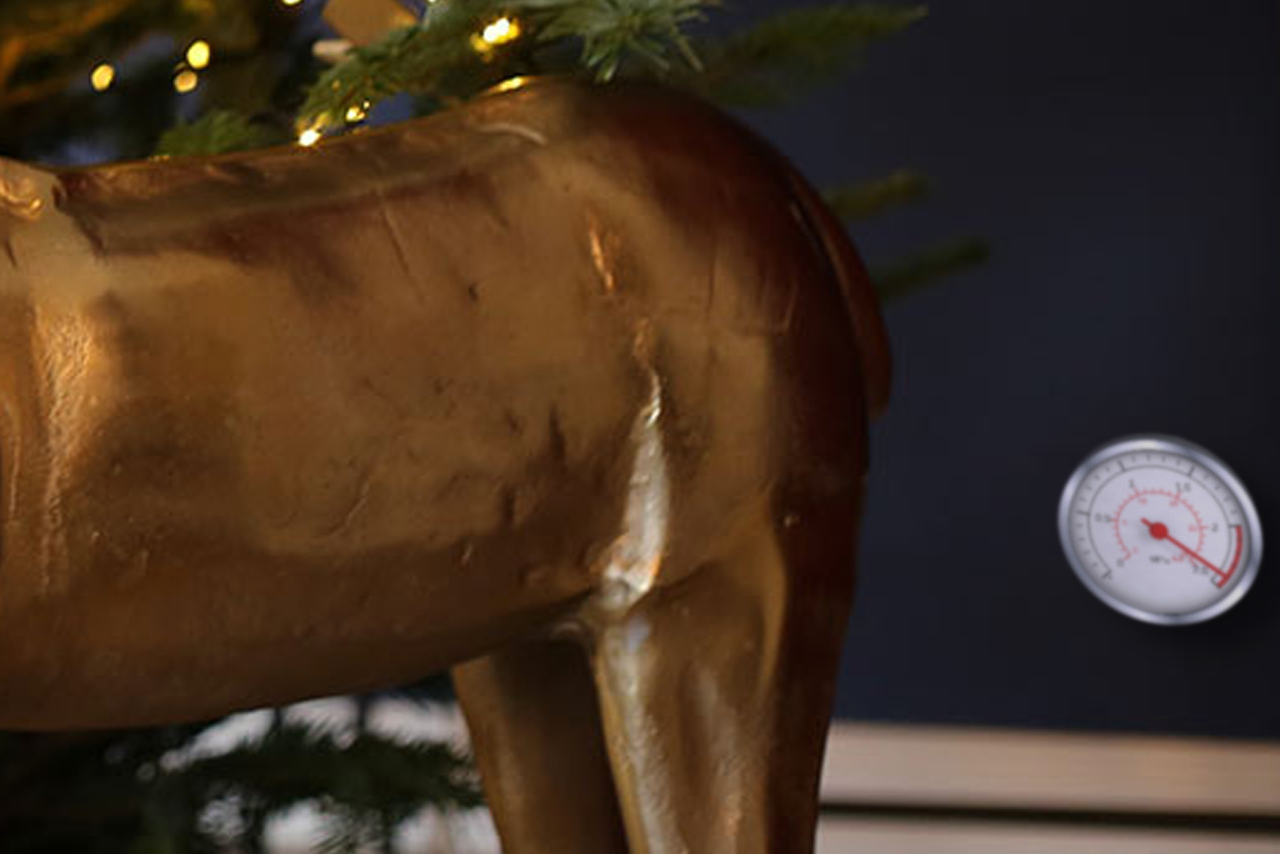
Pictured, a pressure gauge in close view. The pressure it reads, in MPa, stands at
2.4 MPa
